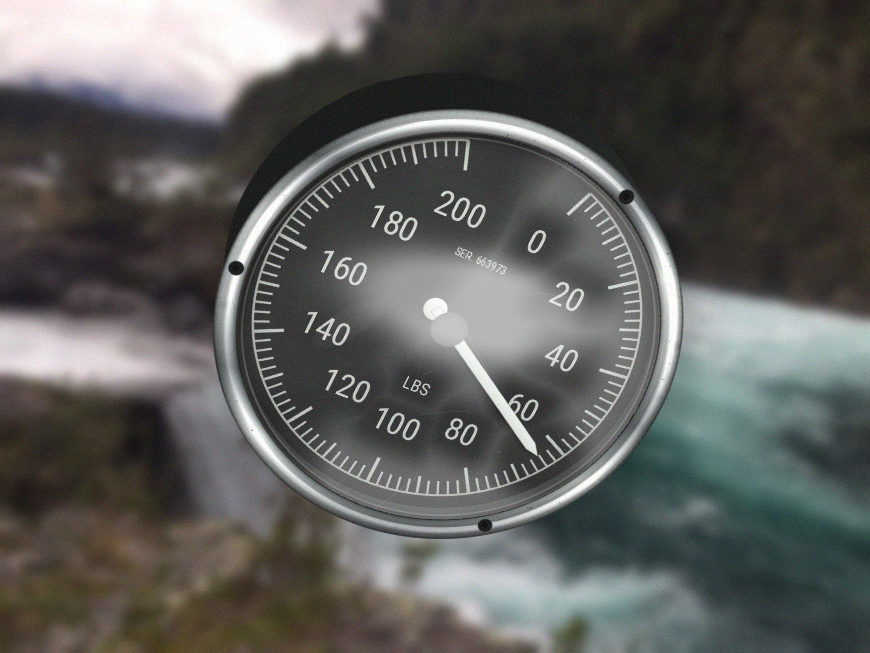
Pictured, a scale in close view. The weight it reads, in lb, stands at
64 lb
